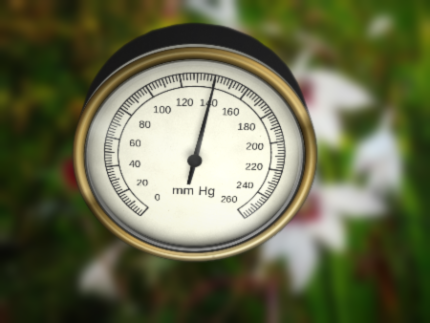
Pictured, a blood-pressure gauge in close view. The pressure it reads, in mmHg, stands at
140 mmHg
